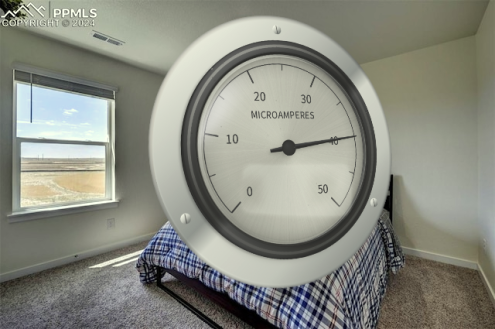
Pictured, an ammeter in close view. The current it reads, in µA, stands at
40 µA
